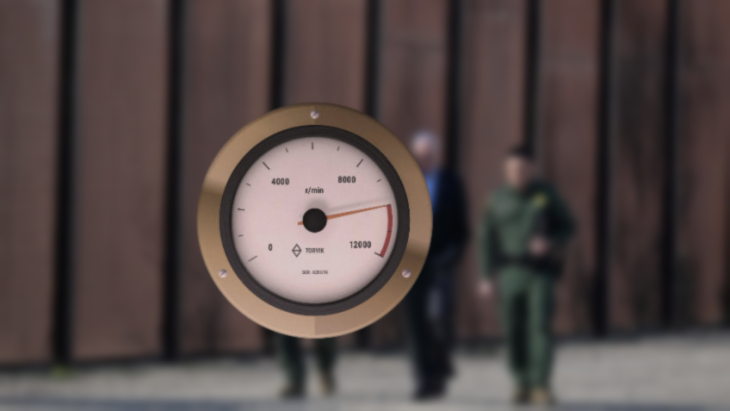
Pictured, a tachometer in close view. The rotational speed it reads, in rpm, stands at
10000 rpm
